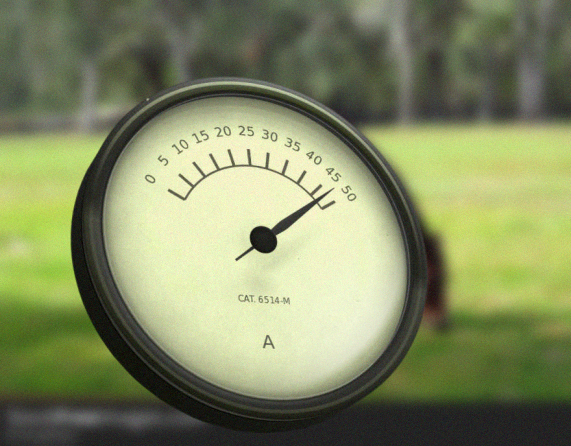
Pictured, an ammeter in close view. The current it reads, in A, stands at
47.5 A
